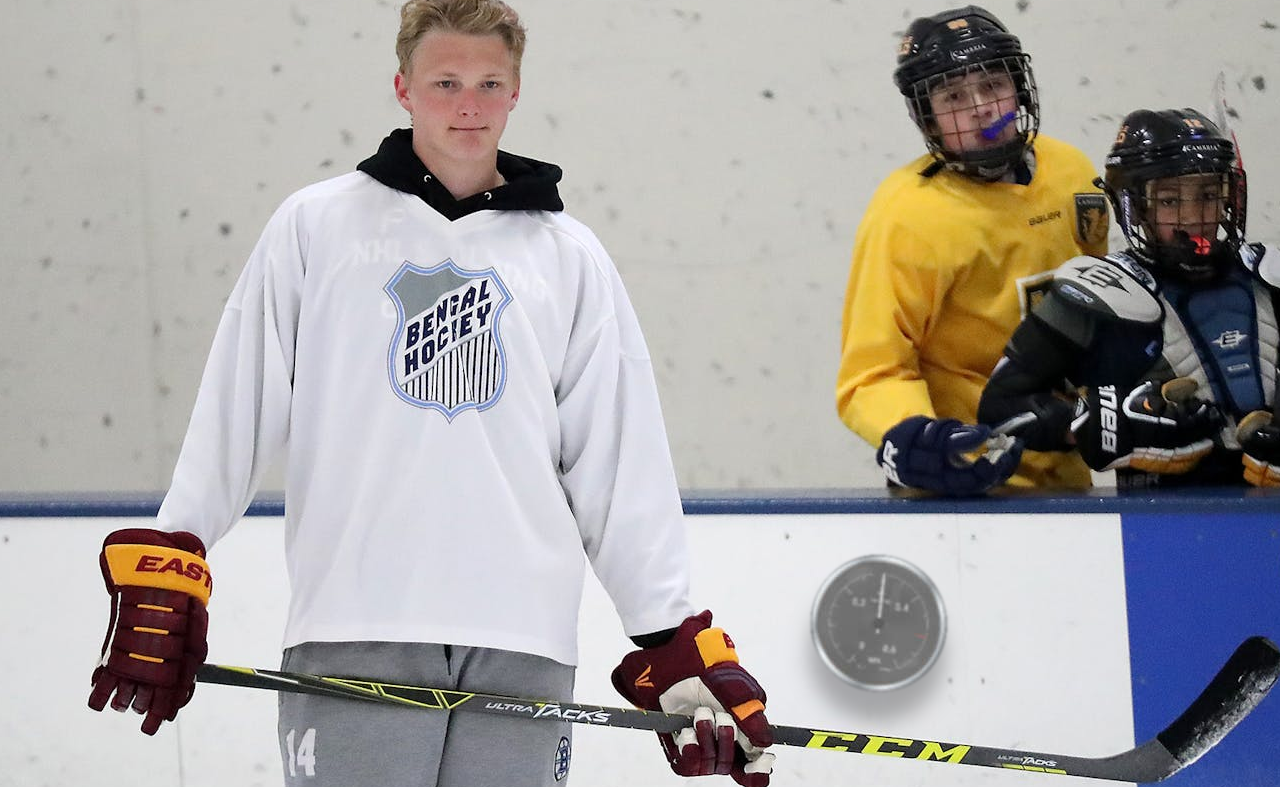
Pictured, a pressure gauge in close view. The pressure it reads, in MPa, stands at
0.3 MPa
